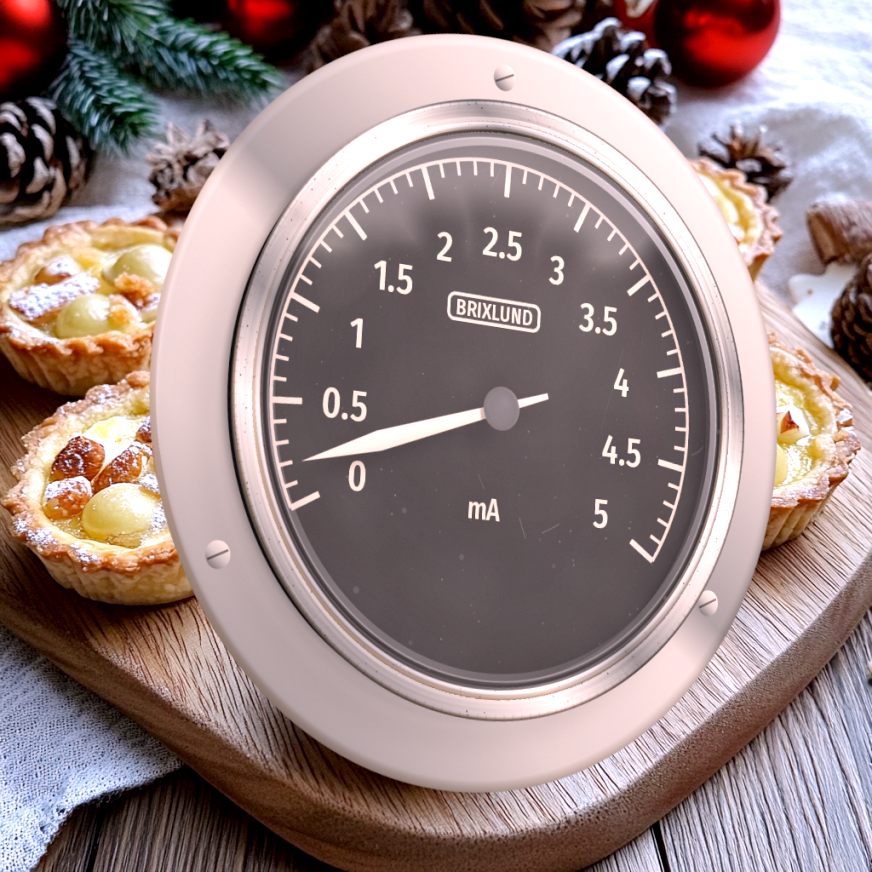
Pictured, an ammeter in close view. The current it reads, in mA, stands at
0.2 mA
